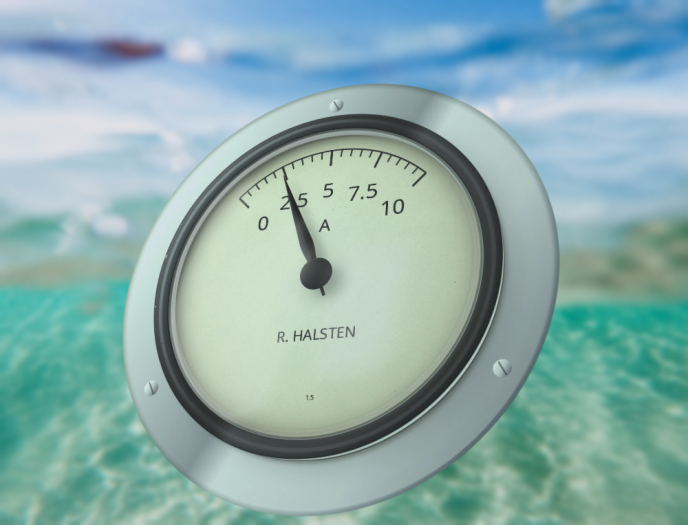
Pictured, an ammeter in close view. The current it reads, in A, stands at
2.5 A
